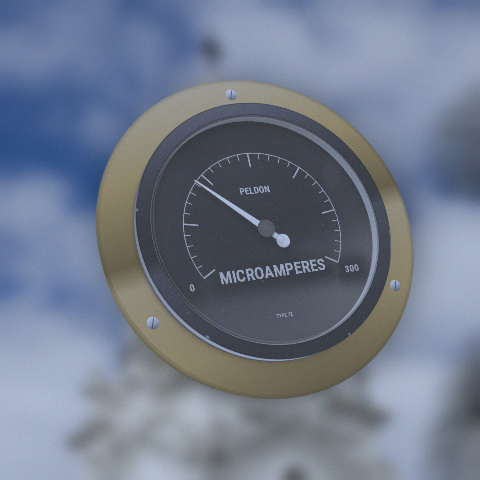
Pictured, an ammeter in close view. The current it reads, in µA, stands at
90 µA
